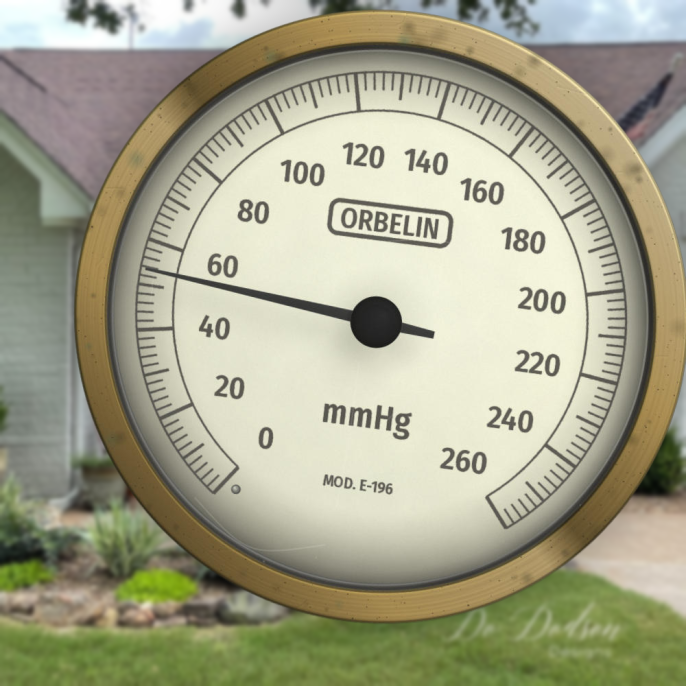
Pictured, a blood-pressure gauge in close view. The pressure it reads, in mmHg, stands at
54 mmHg
